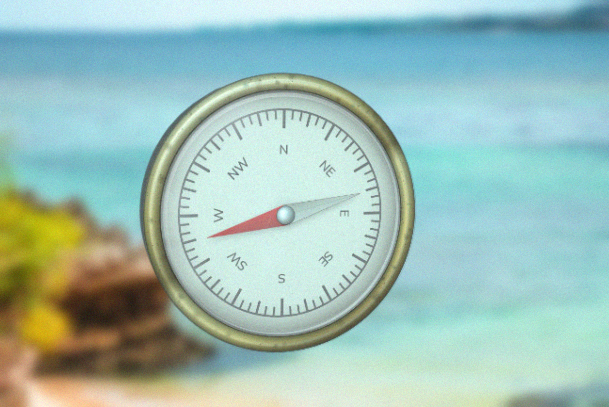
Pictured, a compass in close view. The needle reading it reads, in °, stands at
255 °
